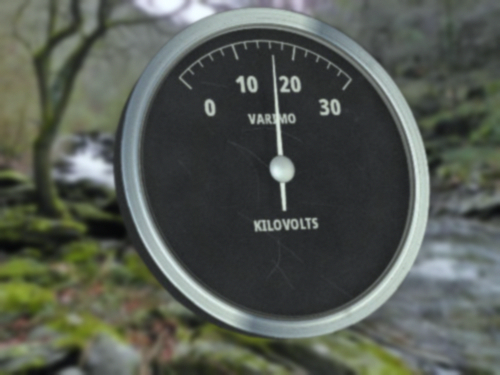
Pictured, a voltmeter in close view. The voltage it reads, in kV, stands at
16 kV
